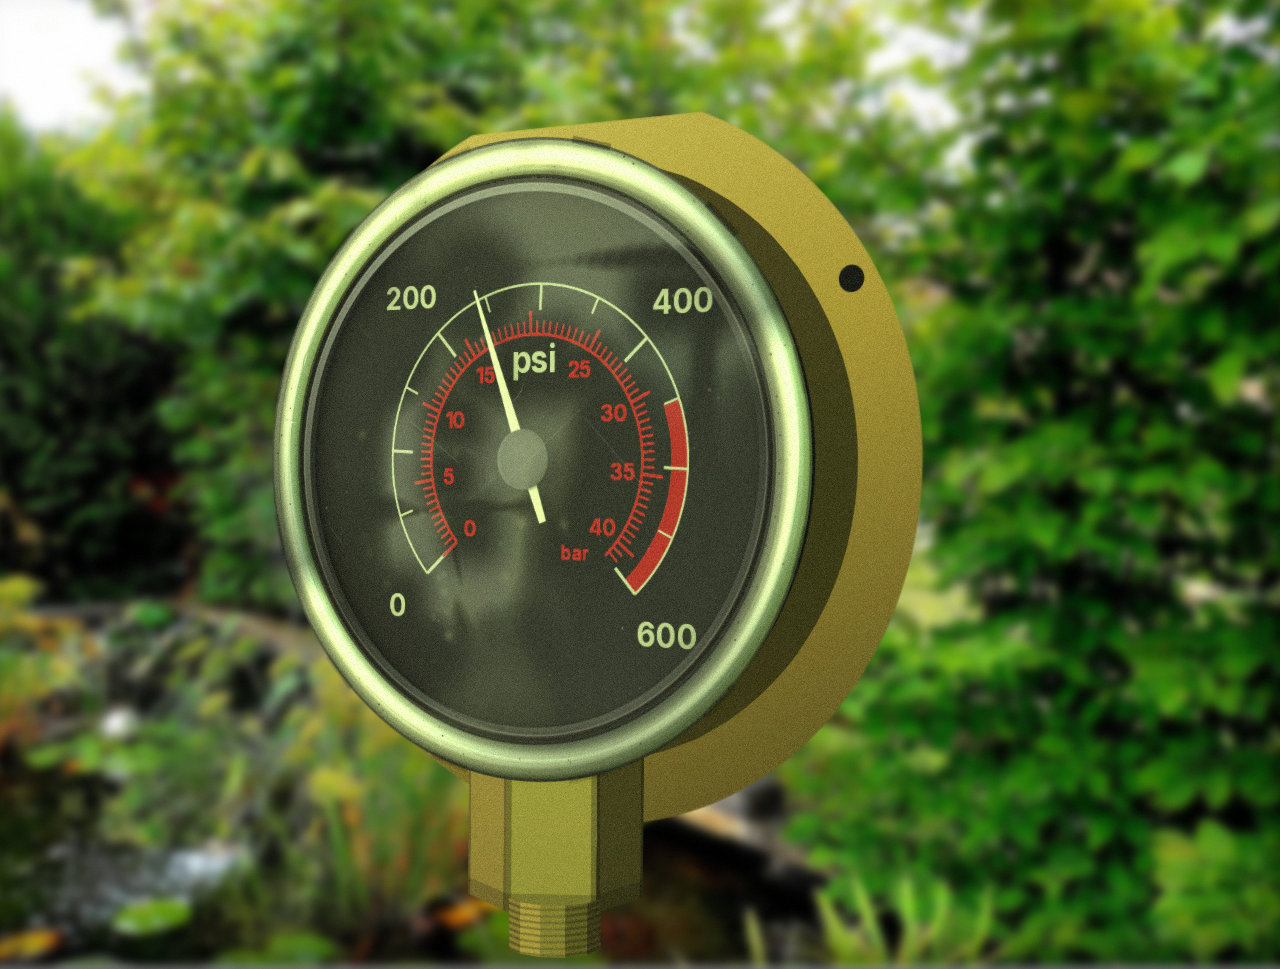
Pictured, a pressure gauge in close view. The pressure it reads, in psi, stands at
250 psi
